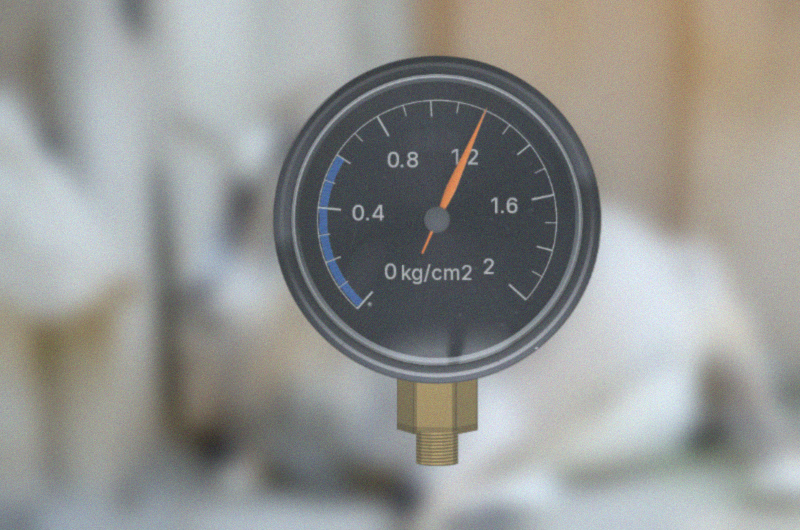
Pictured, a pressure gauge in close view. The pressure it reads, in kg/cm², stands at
1.2 kg/cm²
